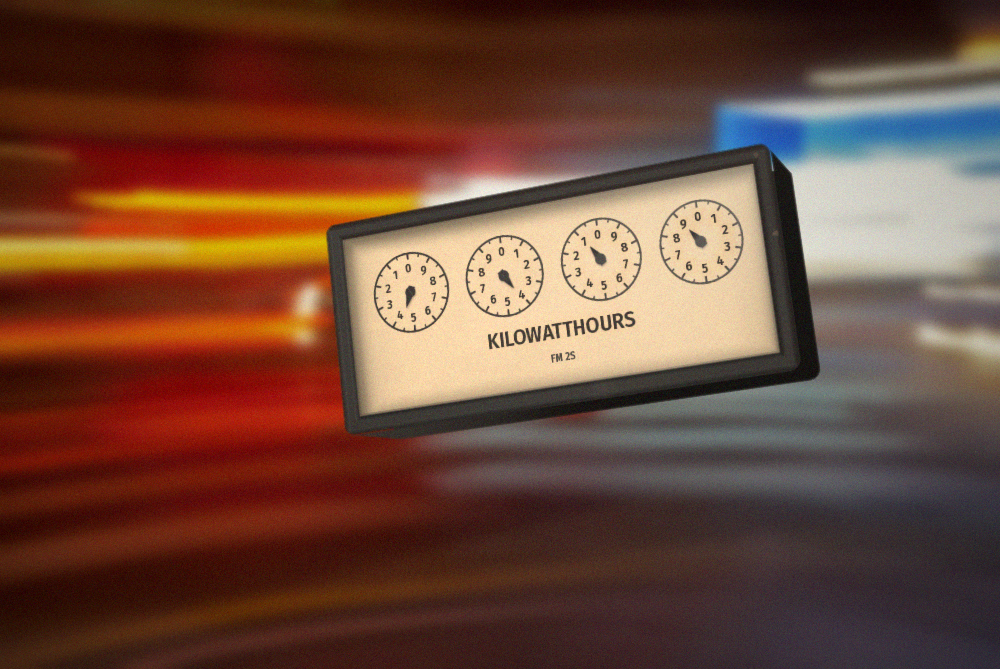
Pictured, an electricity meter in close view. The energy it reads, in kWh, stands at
4409 kWh
